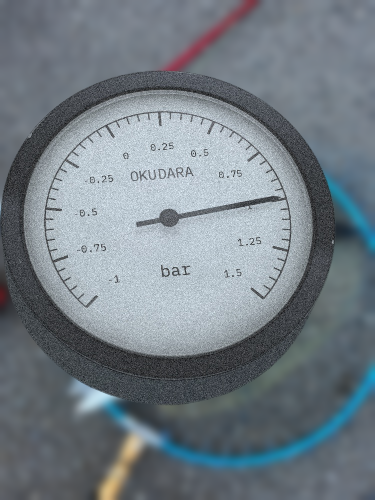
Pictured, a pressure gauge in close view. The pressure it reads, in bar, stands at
1 bar
